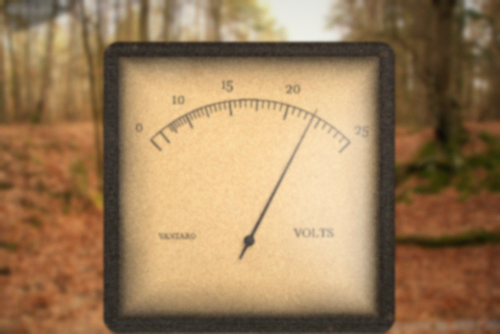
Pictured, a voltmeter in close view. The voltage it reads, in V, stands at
22 V
